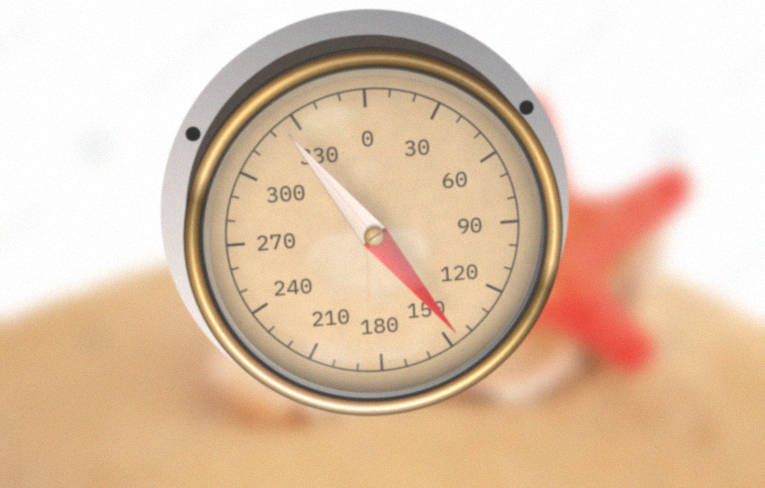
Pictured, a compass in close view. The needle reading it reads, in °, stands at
145 °
